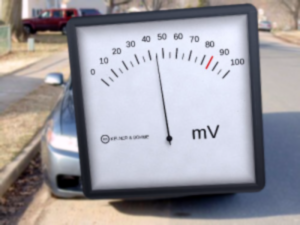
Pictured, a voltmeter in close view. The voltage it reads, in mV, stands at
45 mV
